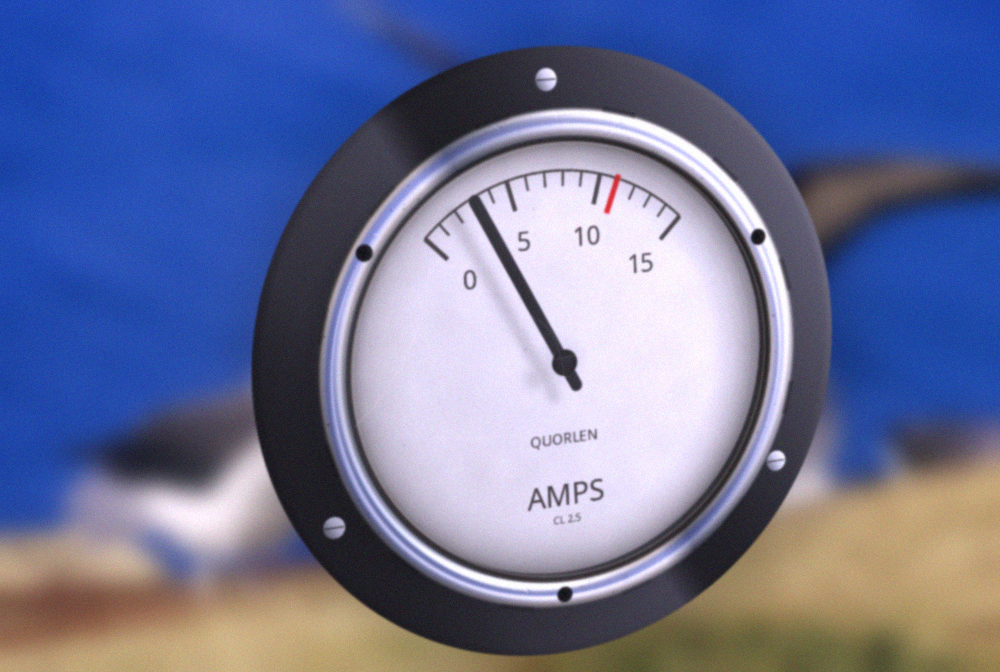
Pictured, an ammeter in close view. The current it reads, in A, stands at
3 A
